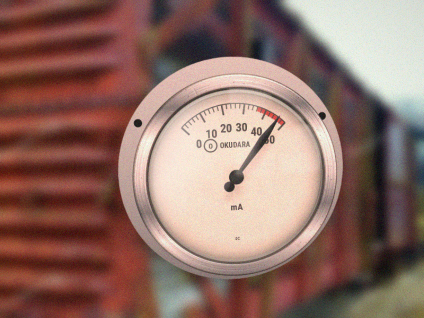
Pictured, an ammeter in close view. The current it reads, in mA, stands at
46 mA
